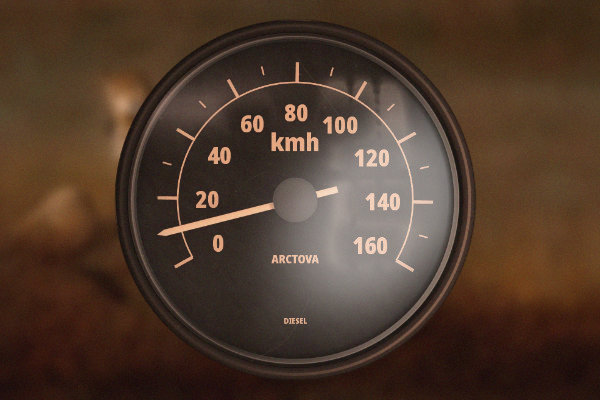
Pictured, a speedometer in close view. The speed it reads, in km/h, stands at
10 km/h
